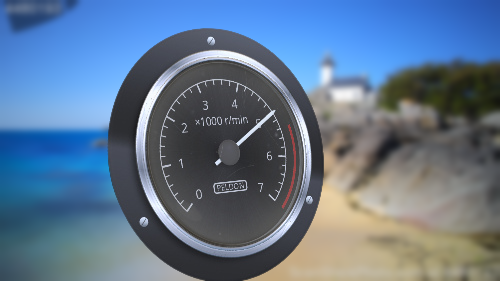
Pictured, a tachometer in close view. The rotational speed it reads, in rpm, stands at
5000 rpm
